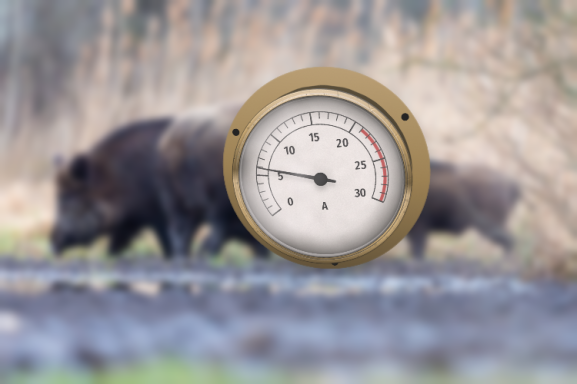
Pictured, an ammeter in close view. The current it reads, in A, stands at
6 A
